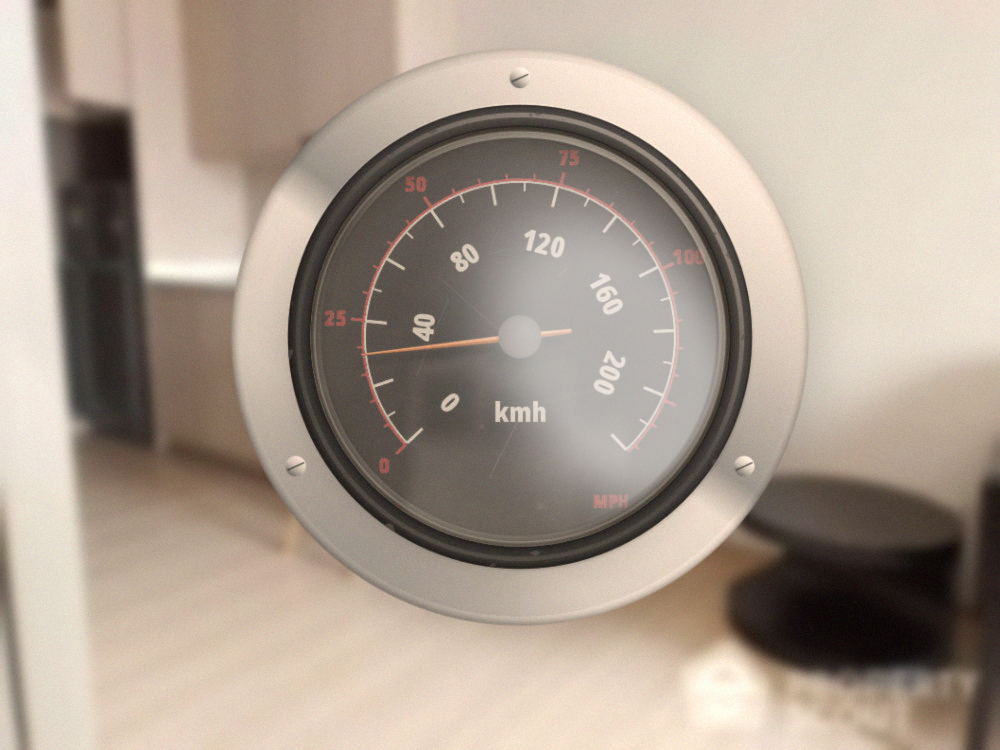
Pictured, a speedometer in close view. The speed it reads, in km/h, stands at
30 km/h
